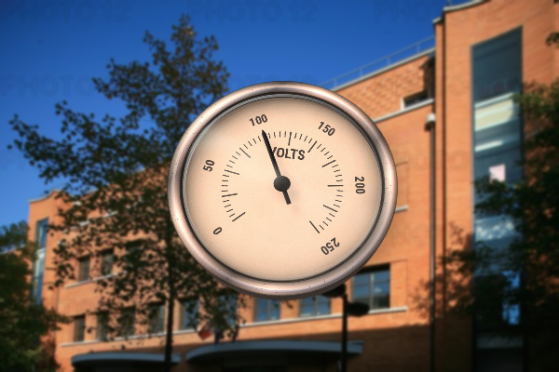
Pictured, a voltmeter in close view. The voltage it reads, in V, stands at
100 V
